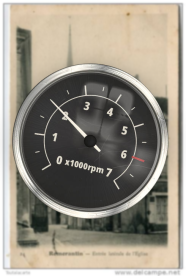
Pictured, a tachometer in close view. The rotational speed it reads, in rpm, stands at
2000 rpm
